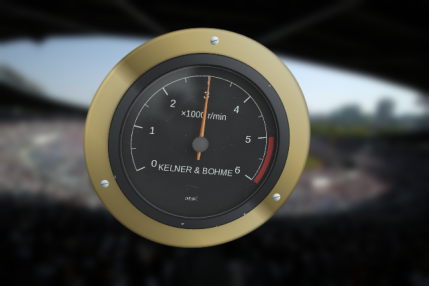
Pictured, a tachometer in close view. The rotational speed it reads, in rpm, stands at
3000 rpm
